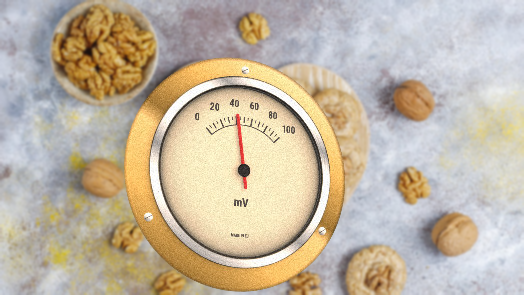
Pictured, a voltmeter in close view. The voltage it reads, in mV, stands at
40 mV
